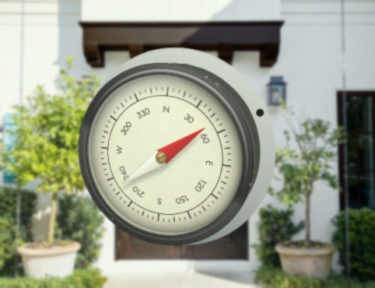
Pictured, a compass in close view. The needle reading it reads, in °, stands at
50 °
